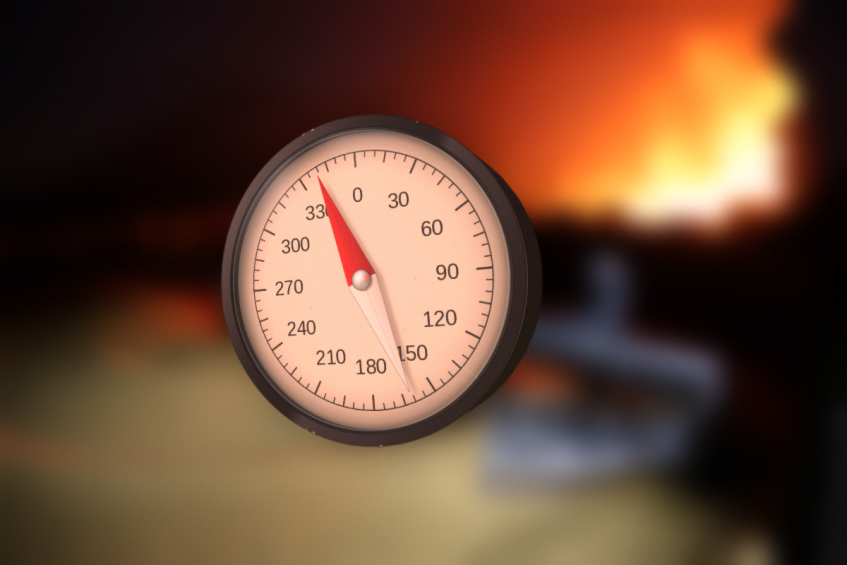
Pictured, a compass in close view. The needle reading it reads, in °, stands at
340 °
